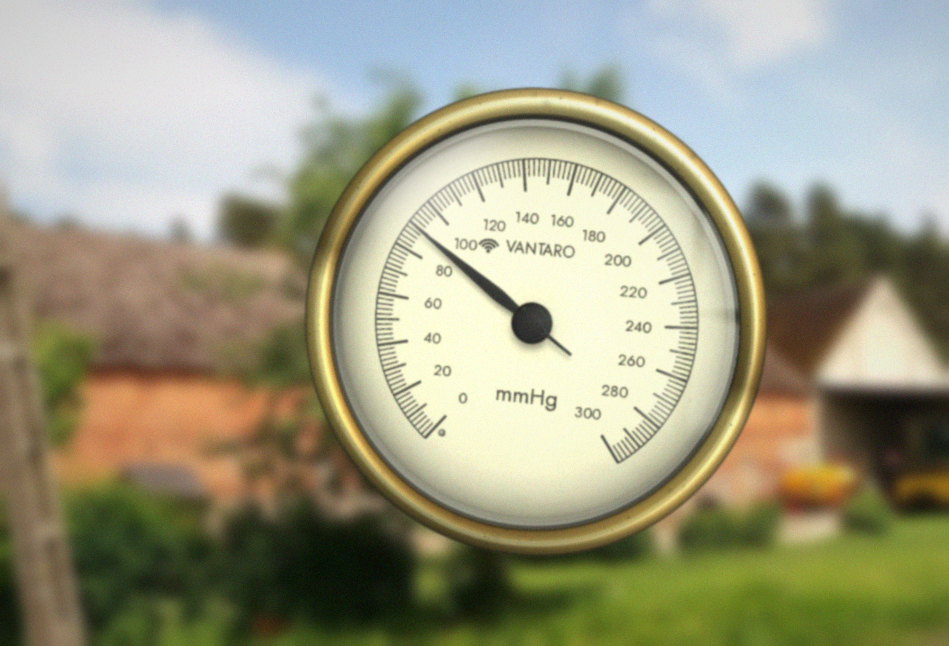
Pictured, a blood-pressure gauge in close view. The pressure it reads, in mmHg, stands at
90 mmHg
